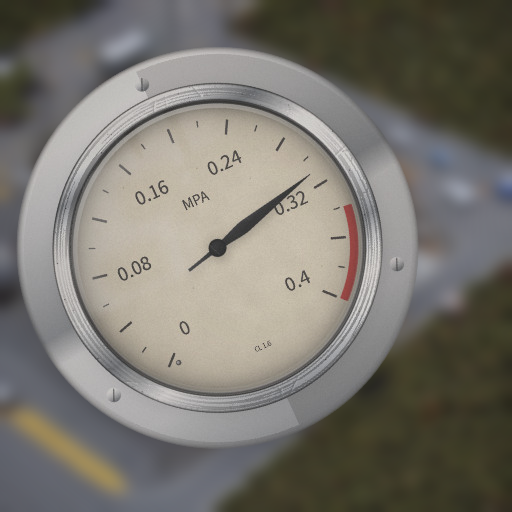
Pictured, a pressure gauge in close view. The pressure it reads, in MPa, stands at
0.31 MPa
